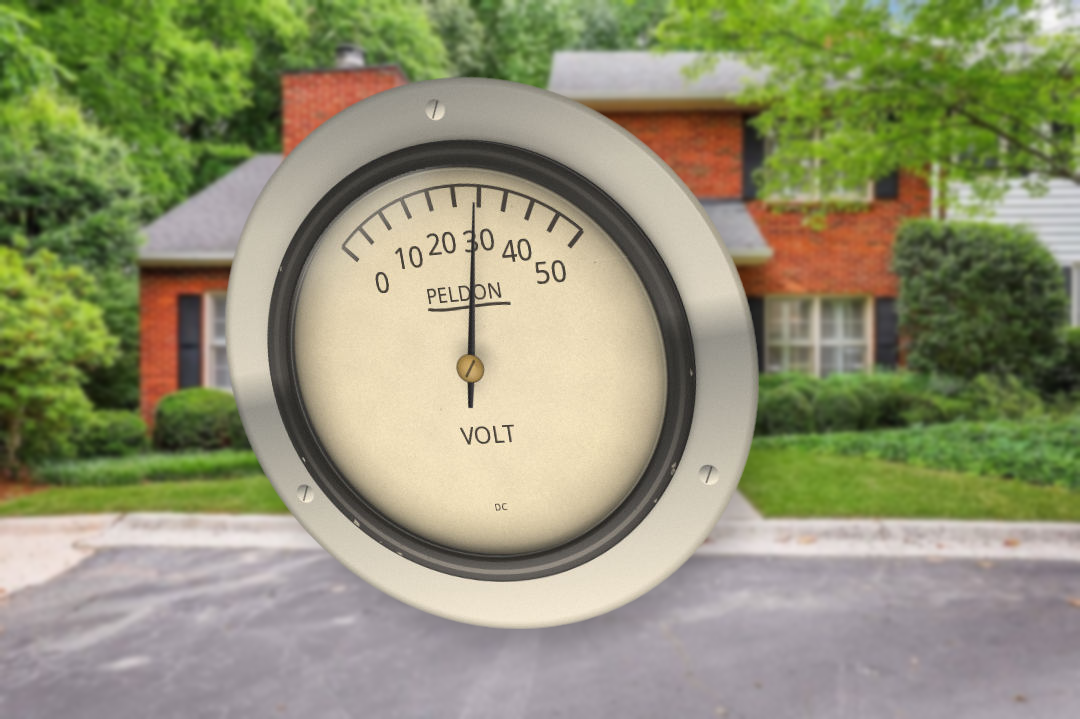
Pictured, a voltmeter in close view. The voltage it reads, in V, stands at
30 V
